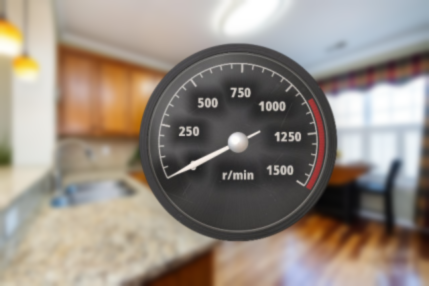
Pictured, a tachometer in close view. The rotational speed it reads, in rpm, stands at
0 rpm
